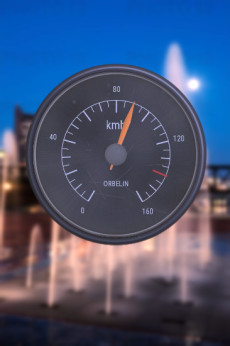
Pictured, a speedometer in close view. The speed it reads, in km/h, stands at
90 km/h
